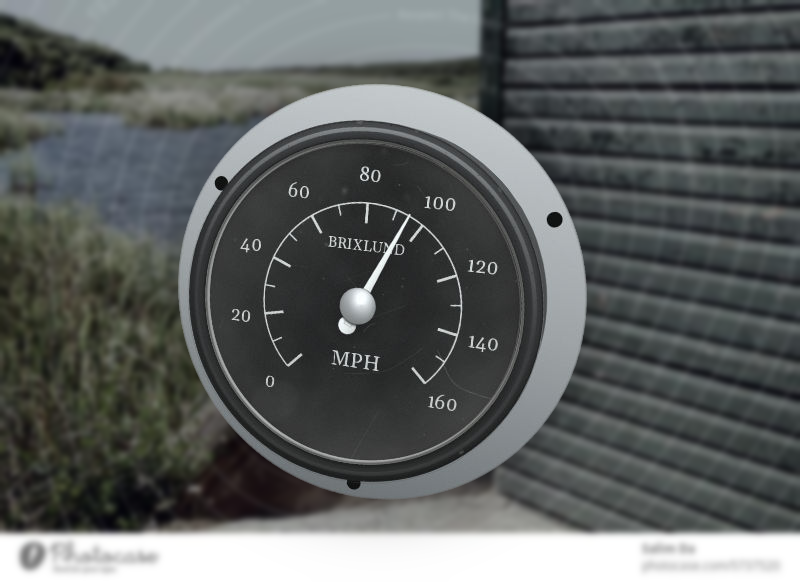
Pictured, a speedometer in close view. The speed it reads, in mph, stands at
95 mph
